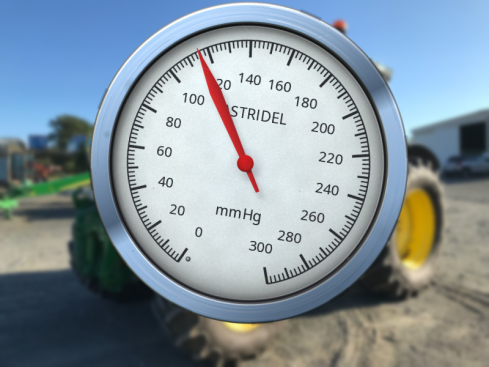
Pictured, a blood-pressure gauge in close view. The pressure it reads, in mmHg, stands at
116 mmHg
